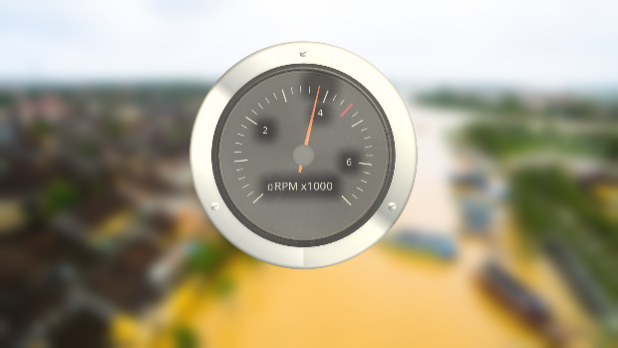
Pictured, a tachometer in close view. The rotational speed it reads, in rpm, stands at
3800 rpm
